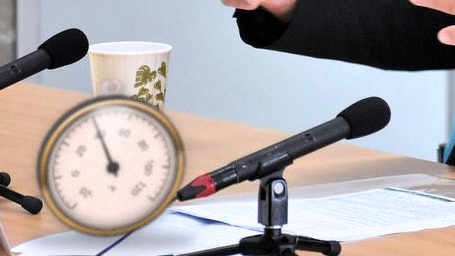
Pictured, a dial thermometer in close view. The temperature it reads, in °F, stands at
40 °F
